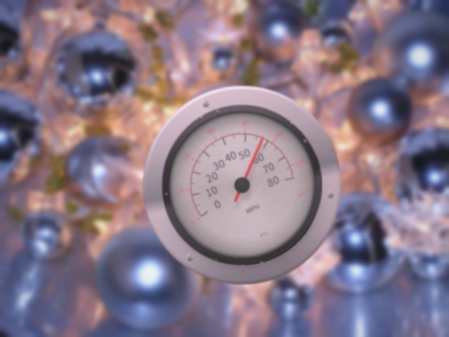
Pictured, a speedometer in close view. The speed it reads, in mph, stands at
57.5 mph
